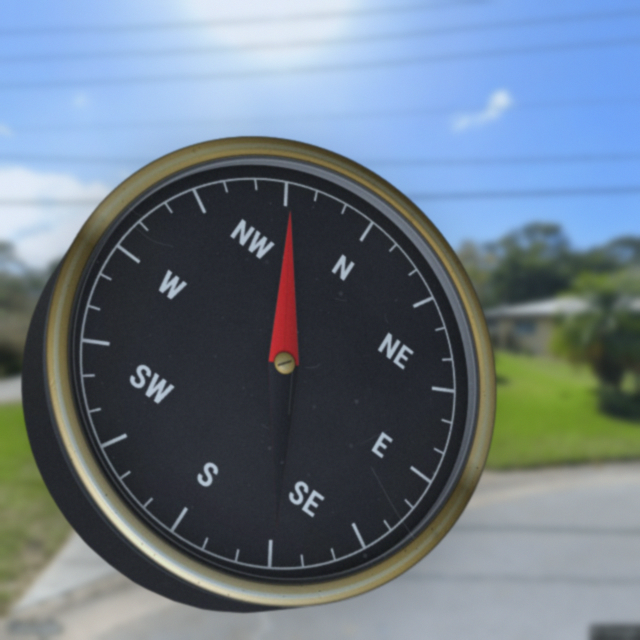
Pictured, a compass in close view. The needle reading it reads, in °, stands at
330 °
